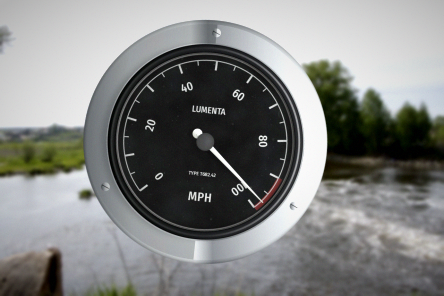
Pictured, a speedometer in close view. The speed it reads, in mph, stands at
97.5 mph
